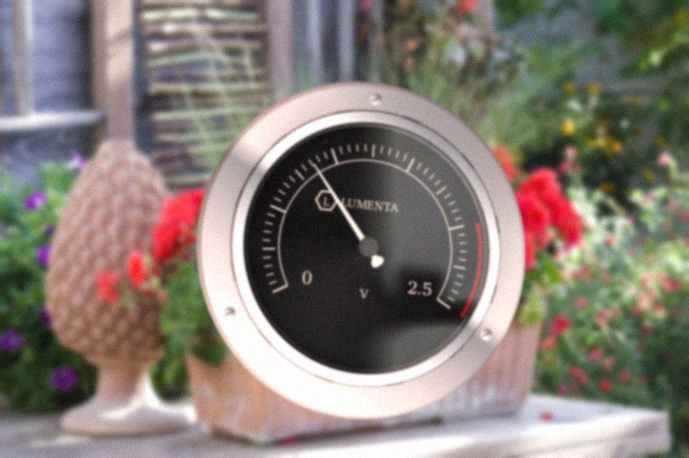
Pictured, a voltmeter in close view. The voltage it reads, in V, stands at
0.85 V
